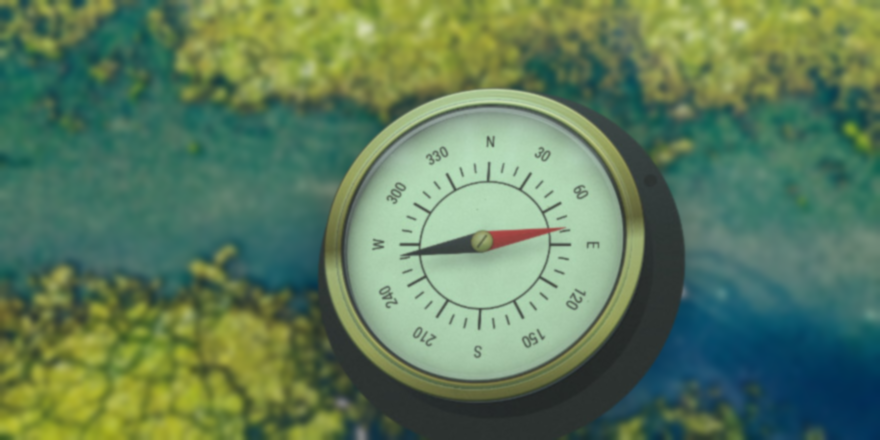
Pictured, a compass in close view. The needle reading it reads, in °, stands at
80 °
